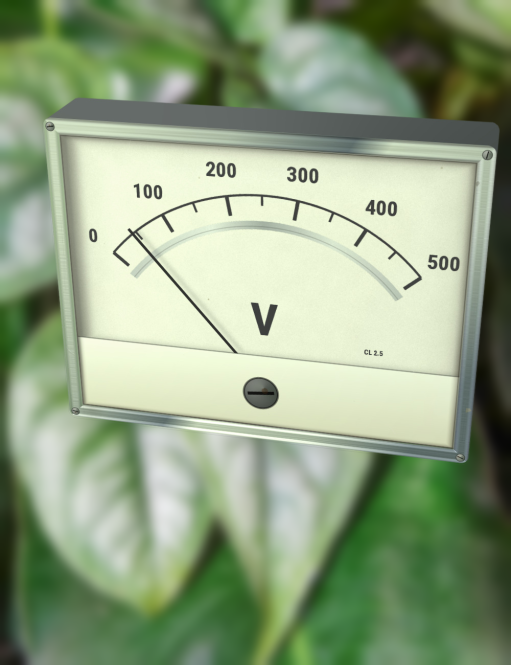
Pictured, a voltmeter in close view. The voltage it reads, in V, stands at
50 V
